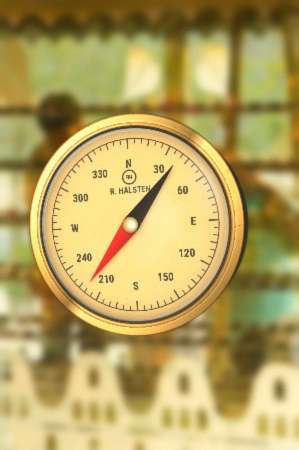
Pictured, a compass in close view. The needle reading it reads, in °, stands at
220 °
